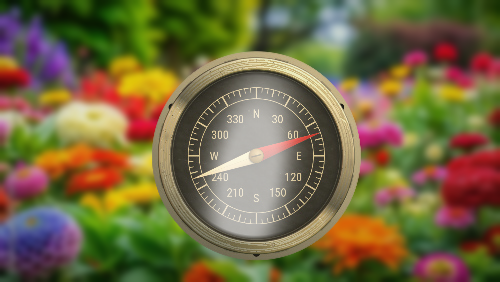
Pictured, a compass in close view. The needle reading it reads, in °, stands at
70 °
